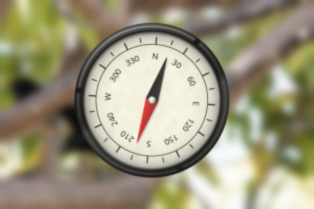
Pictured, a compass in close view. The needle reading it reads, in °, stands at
195 °
